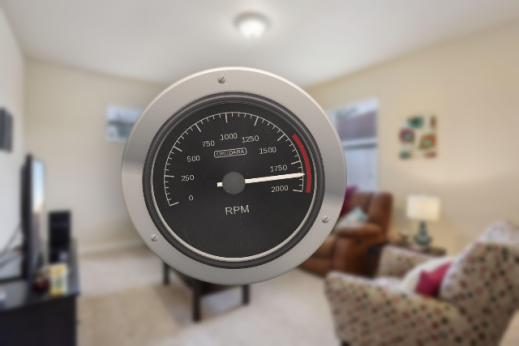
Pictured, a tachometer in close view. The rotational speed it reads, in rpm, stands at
1850 rpm
